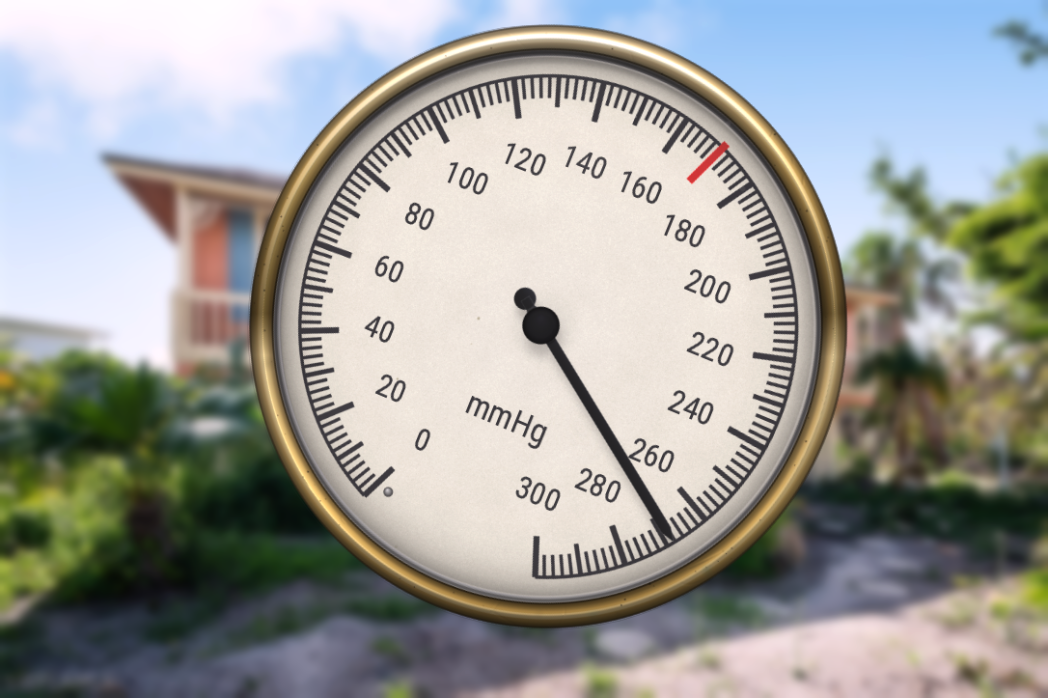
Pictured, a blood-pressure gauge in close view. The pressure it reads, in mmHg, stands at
268 mmHg
